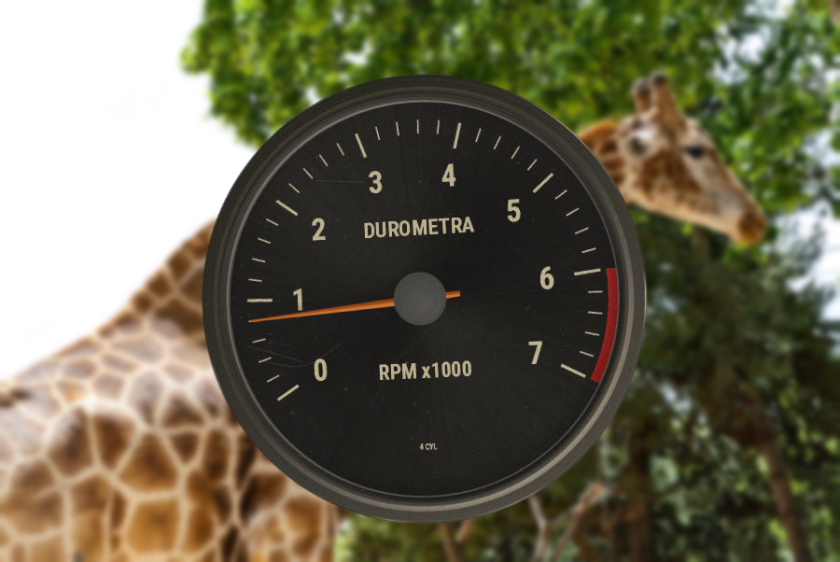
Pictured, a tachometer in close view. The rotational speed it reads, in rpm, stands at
800 rpm
